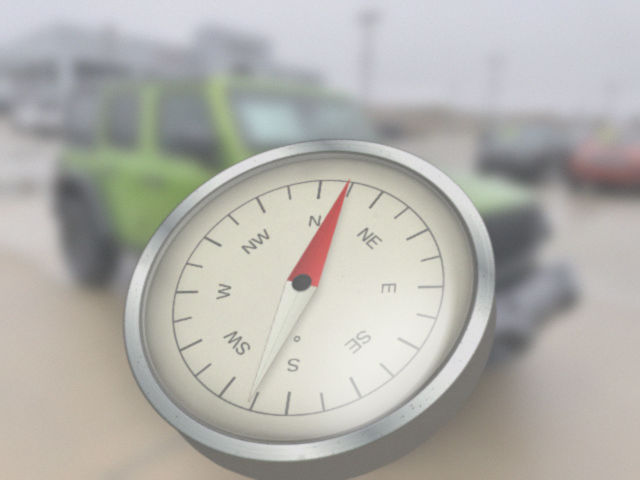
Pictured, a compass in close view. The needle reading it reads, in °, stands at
15 °
